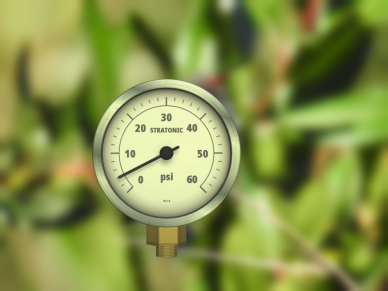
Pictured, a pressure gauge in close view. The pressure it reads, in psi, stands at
4 psi
